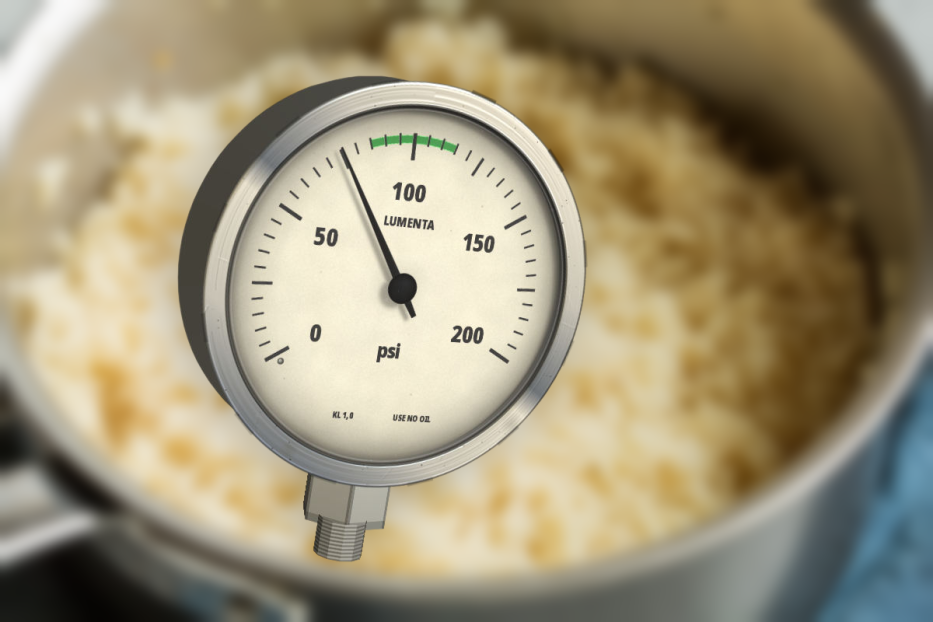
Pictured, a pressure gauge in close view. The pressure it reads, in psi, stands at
75 psi
